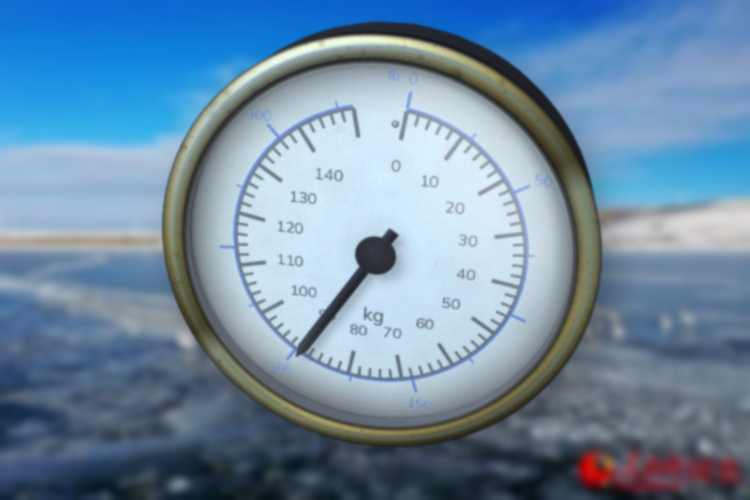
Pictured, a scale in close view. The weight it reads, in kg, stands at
90 kg
